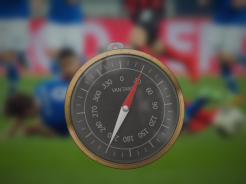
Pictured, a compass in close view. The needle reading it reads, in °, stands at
30 °
